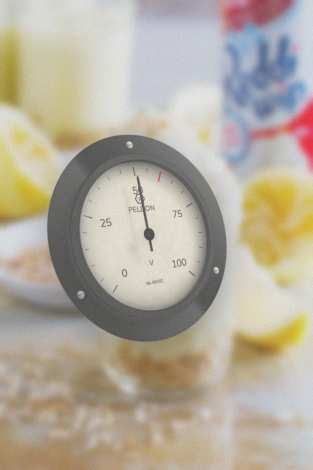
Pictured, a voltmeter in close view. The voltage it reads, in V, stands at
50 V
